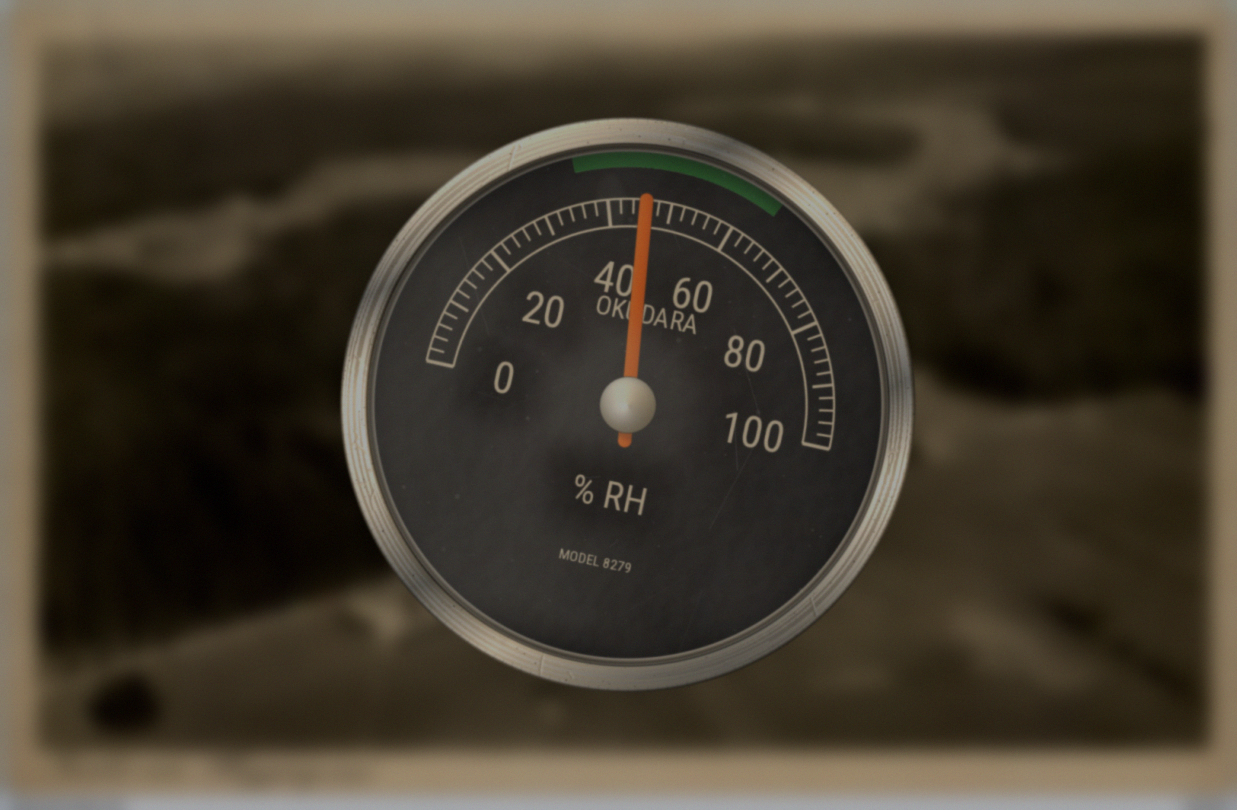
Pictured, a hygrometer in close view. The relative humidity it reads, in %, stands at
46 %
